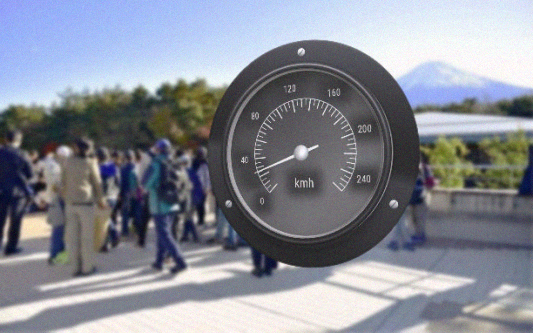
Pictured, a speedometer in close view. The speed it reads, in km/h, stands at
25 km/h
